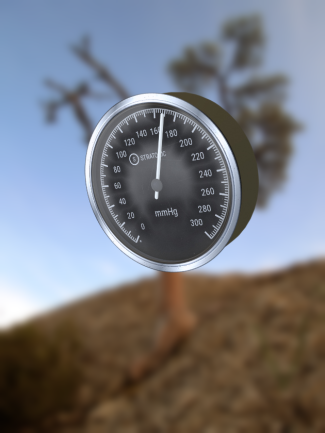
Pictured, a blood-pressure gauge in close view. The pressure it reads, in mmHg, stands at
170 mmHg
